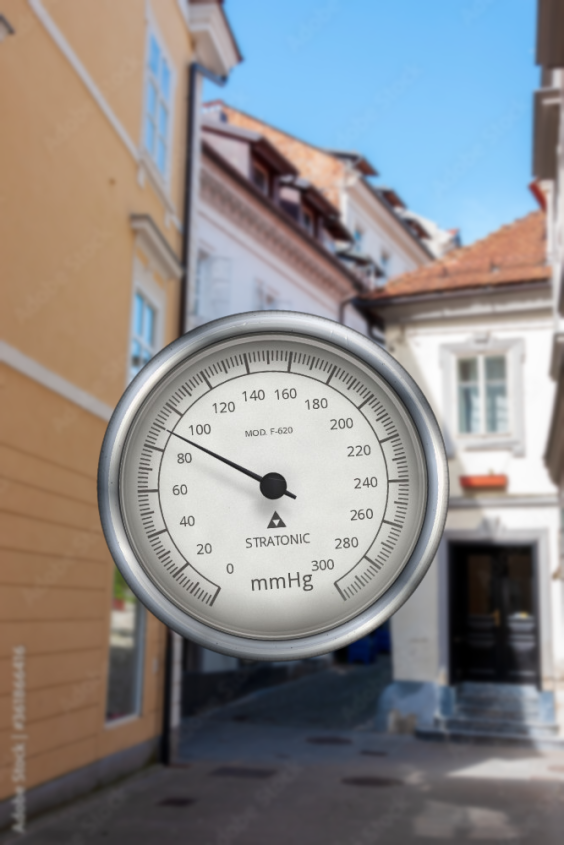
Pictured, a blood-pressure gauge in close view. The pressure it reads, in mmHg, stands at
90 mmHg
